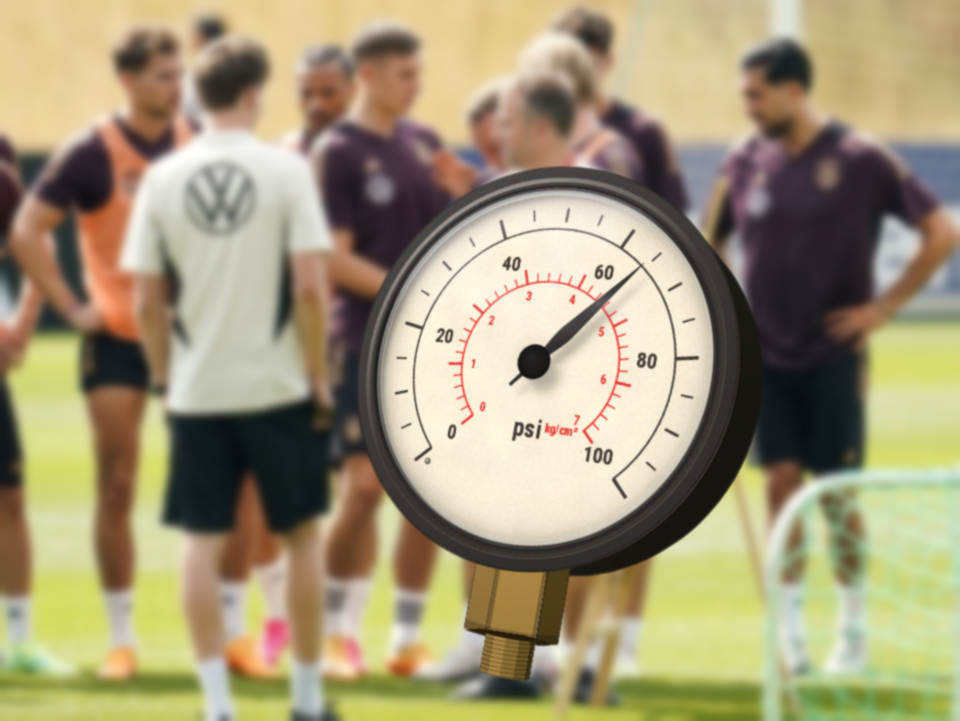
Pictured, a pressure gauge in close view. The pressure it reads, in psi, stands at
65 psi
